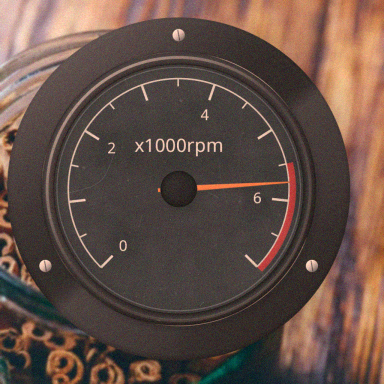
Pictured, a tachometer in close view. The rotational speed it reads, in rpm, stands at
5750 rpm
